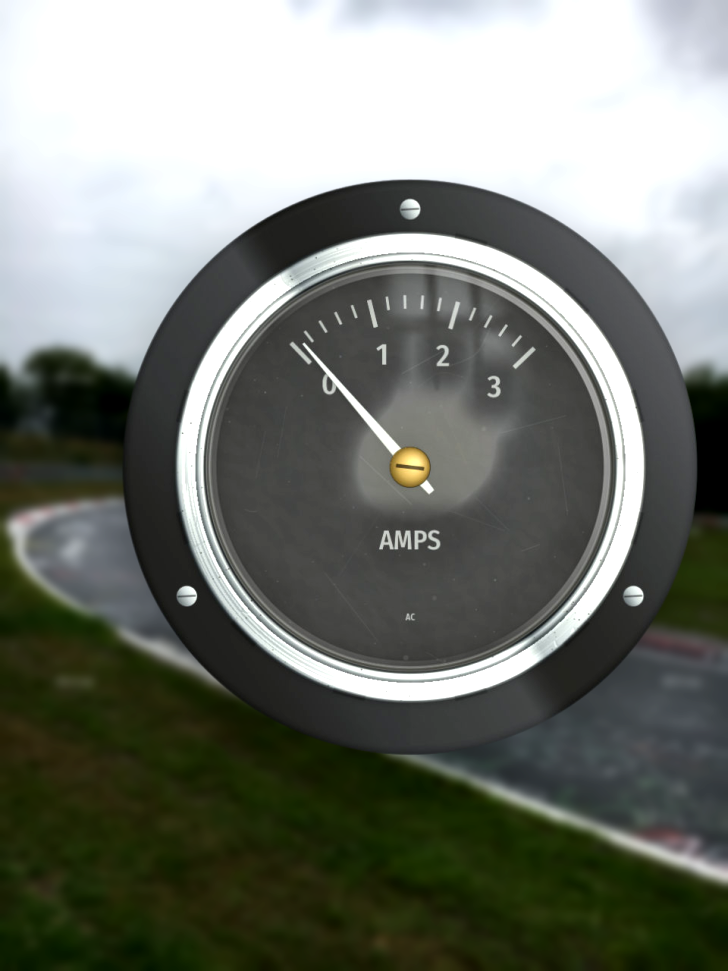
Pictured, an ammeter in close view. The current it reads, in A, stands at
0.1 A
